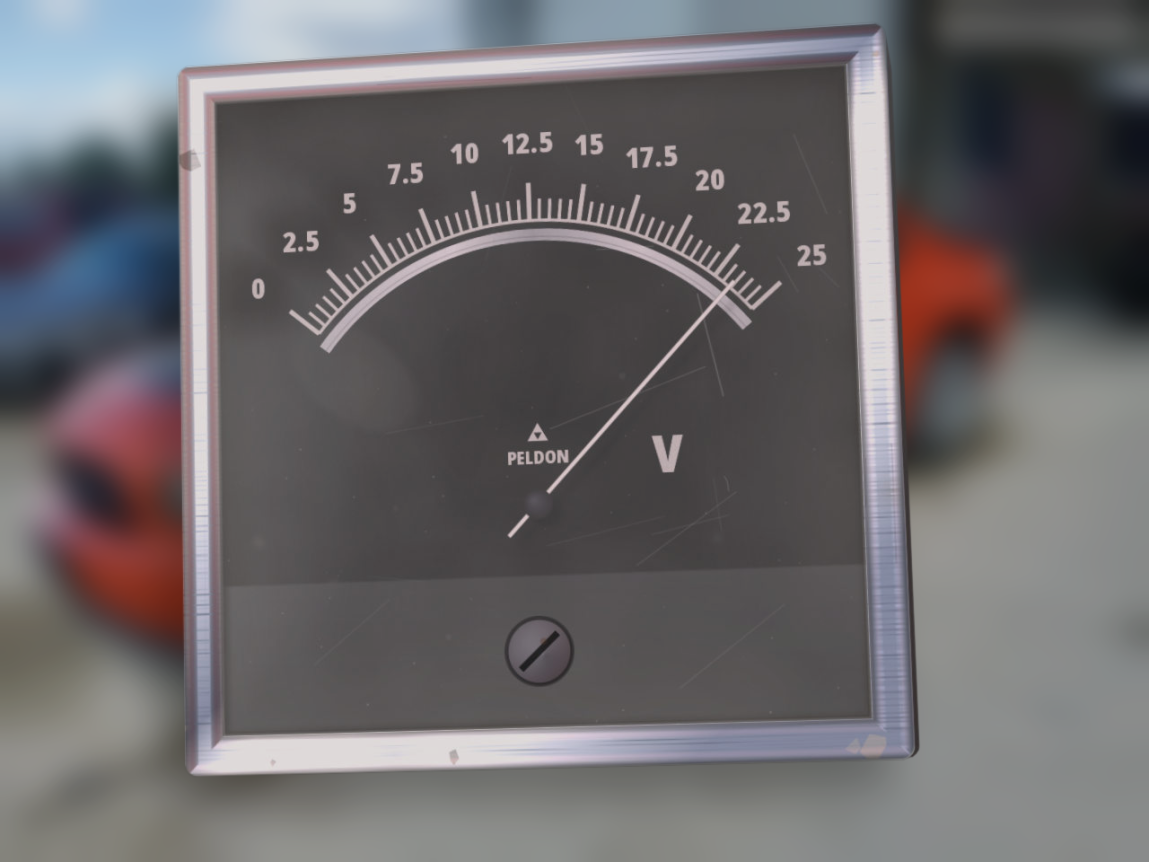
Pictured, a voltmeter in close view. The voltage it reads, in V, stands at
23.5 V
